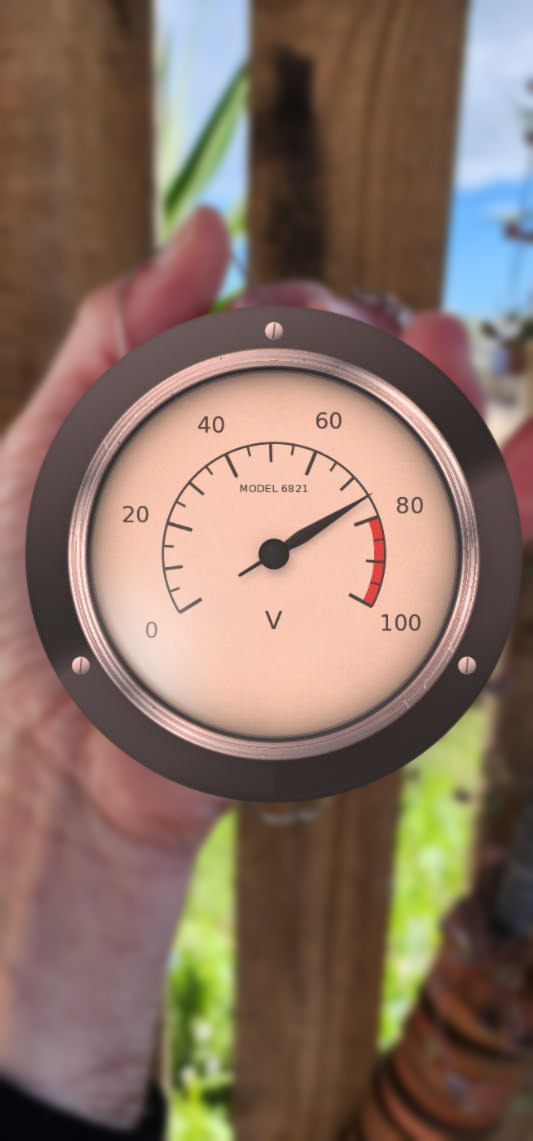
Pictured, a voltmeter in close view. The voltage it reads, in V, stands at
75 V
